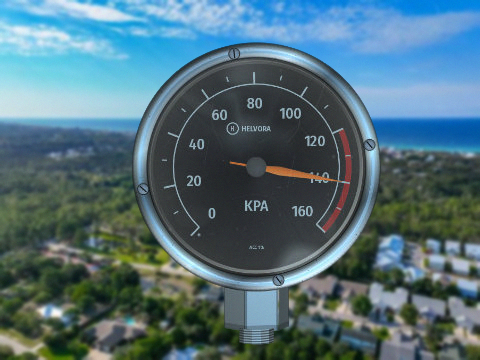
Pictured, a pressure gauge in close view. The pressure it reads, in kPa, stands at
140 kPa
